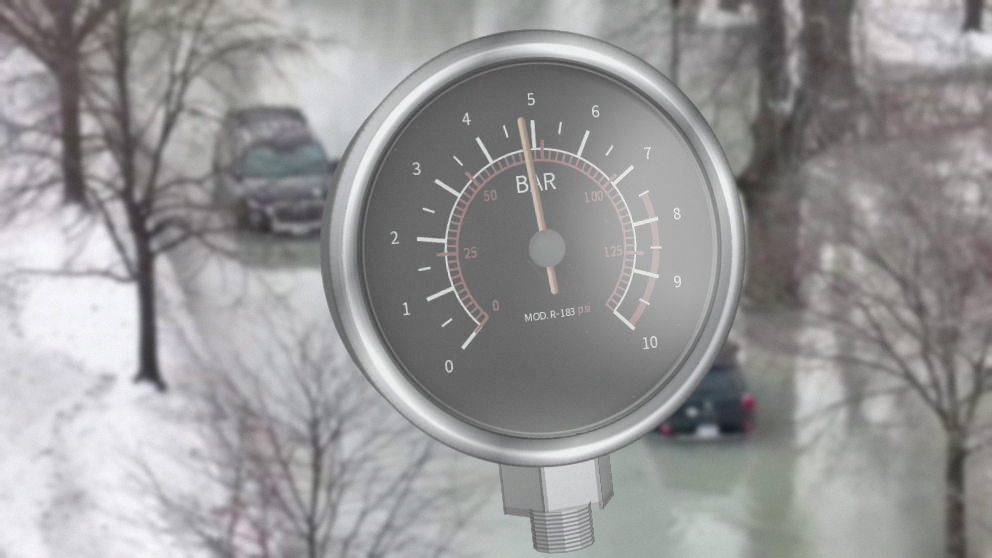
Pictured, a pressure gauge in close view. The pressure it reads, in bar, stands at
4.75 bar
